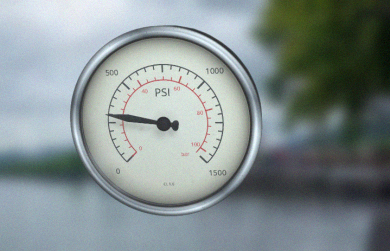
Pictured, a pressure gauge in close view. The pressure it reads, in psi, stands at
300 psi
